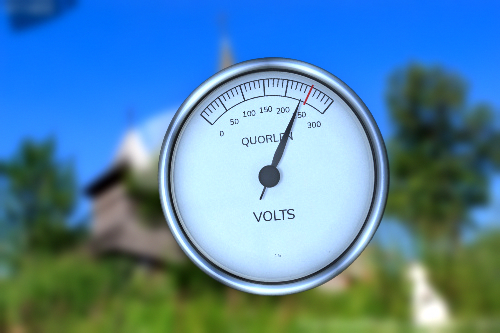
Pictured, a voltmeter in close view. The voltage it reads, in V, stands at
240 V
